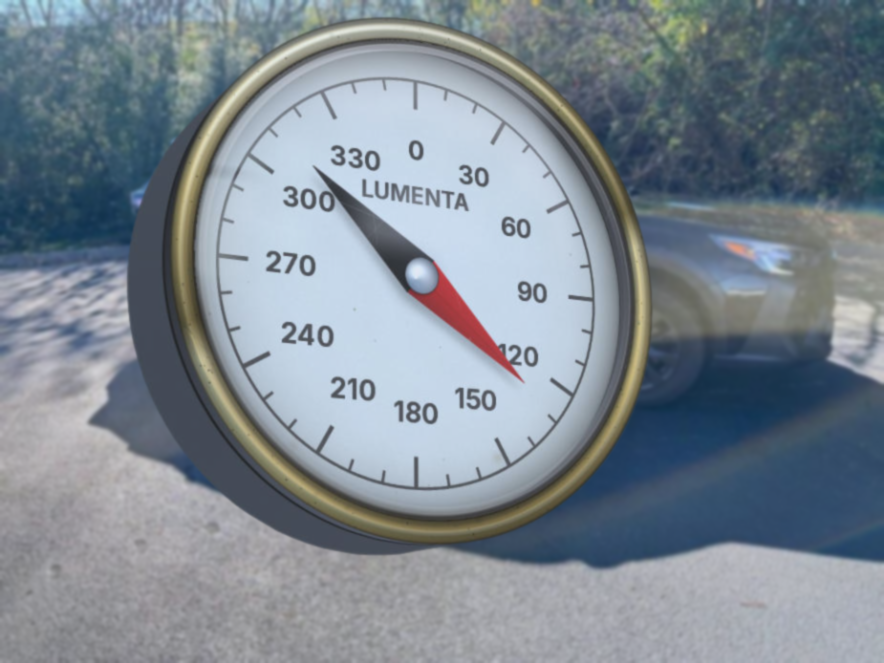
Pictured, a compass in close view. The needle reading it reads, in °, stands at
130 °
